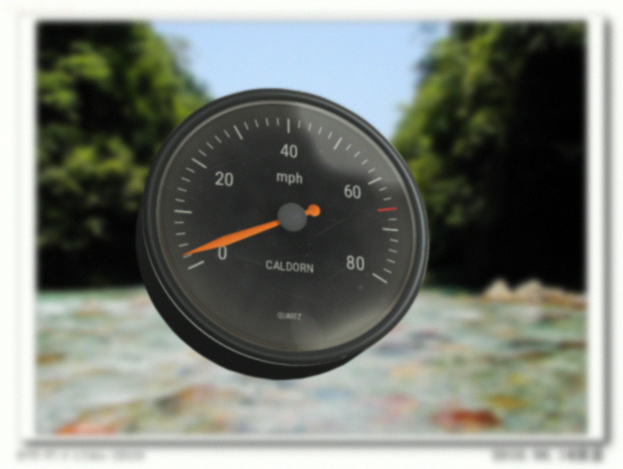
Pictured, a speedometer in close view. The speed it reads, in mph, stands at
2 mph
